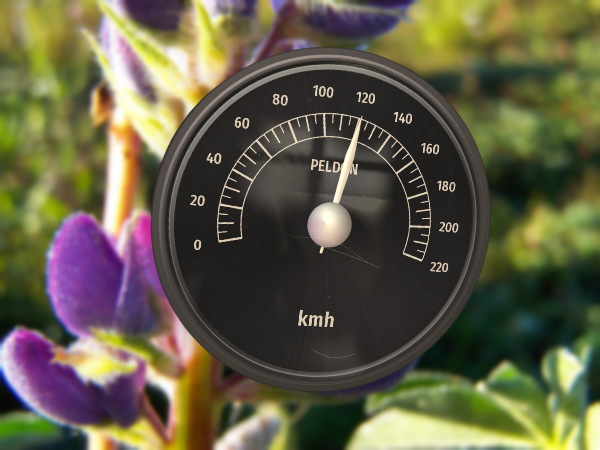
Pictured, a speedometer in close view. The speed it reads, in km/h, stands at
120 km/h
